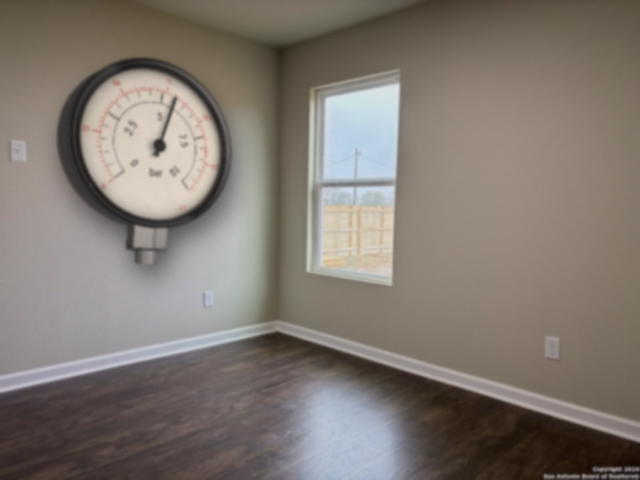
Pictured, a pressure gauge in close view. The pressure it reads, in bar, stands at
5.5 bar
